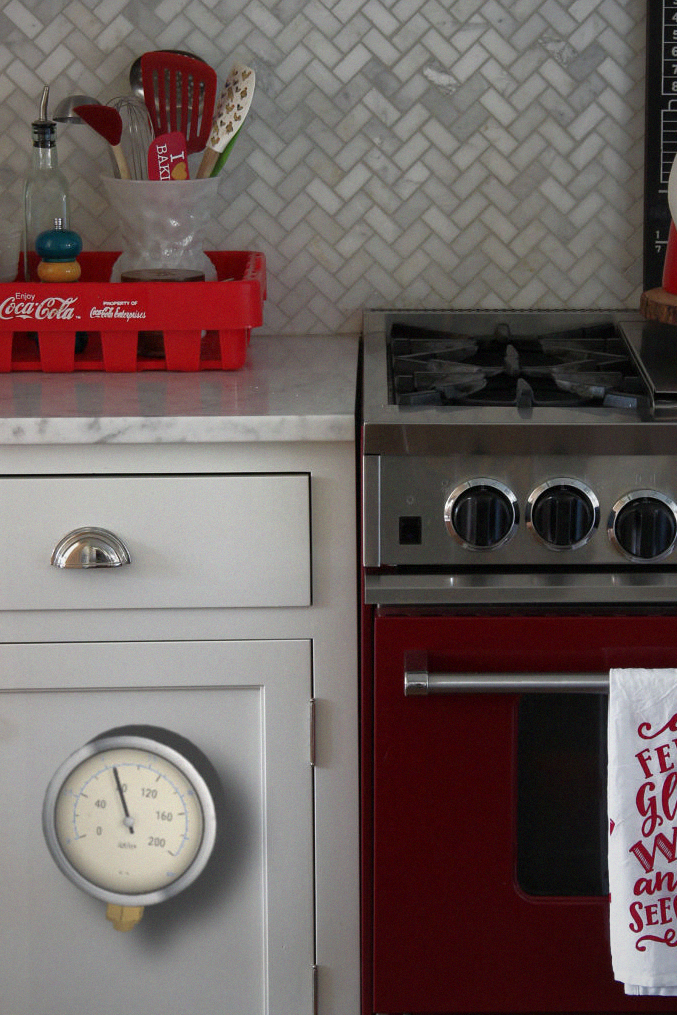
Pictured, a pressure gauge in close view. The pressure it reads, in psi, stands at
80 psi
